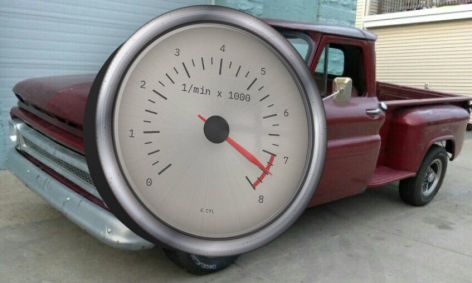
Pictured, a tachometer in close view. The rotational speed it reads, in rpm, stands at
7500 rpm
